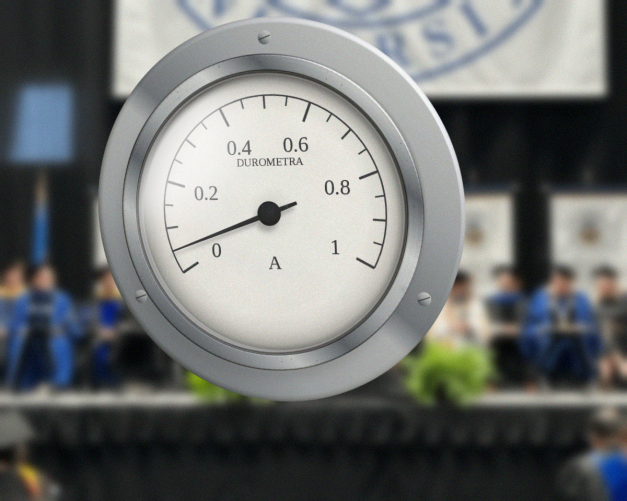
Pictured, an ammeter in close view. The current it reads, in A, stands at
0.05 A
